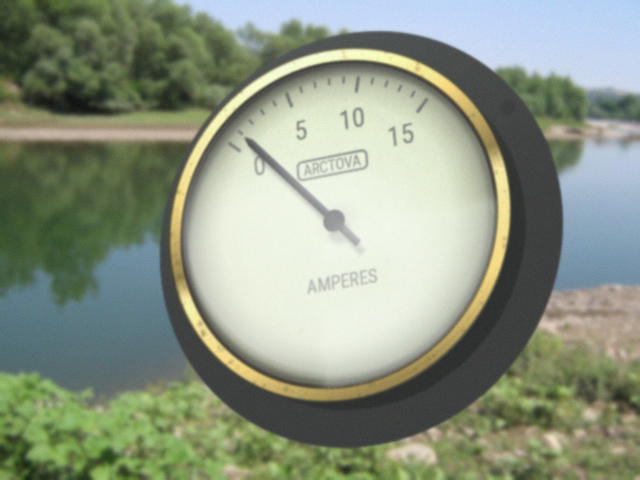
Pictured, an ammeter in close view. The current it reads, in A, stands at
1 A
